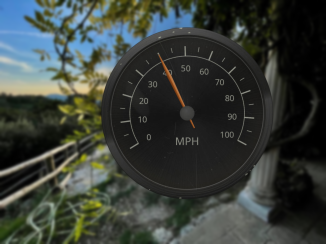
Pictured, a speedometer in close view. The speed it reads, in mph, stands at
40 mph
